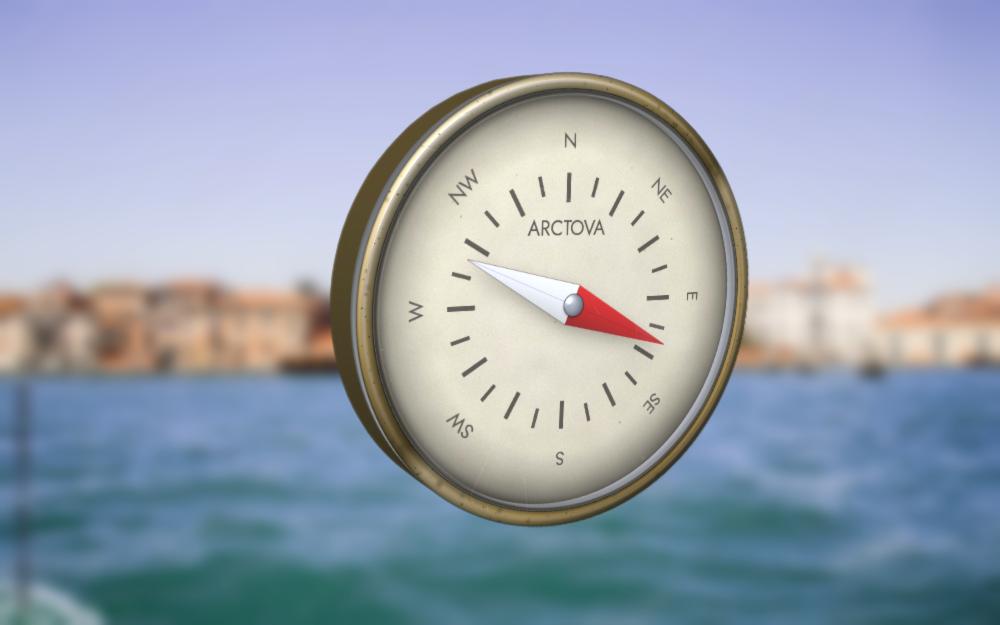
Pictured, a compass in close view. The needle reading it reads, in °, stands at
112.5 °
